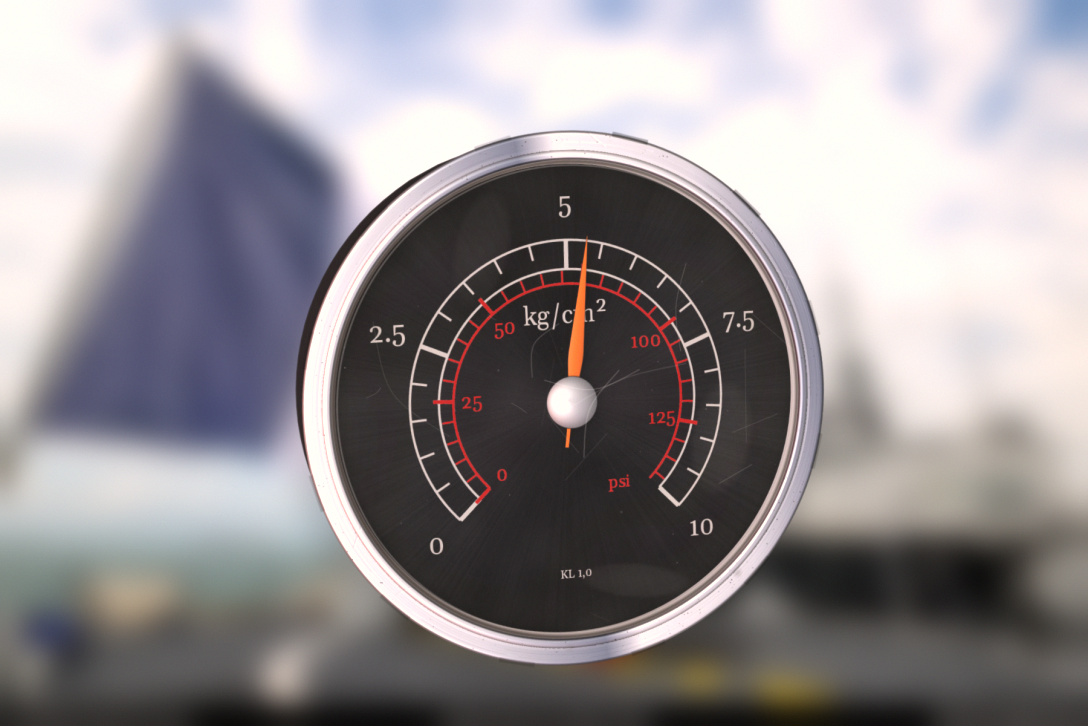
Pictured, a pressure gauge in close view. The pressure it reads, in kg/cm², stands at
5.25 kg/cm²
